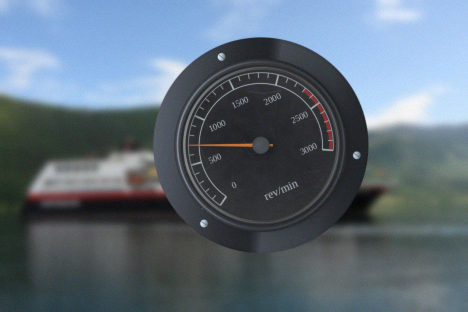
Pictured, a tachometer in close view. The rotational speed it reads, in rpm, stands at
700 rpm
